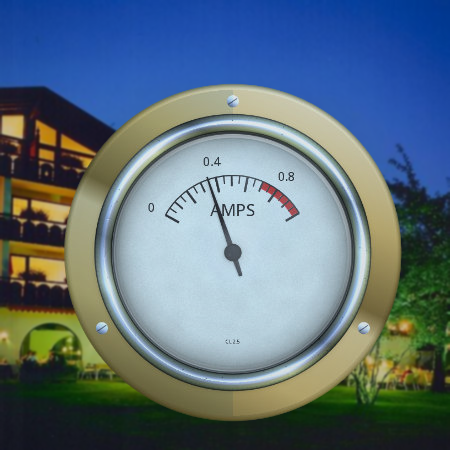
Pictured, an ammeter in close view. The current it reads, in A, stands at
0.35 A
